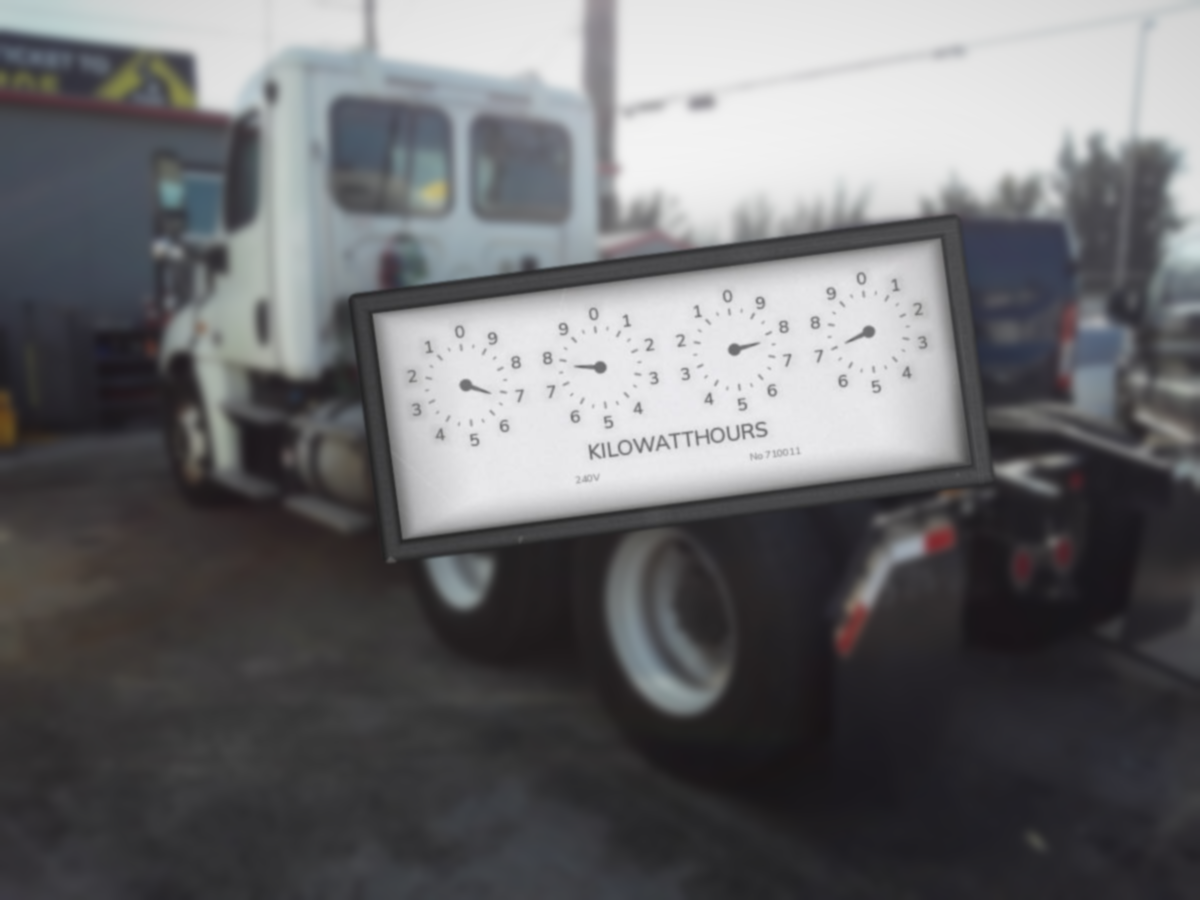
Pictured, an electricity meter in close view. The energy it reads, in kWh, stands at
6777 kWh
